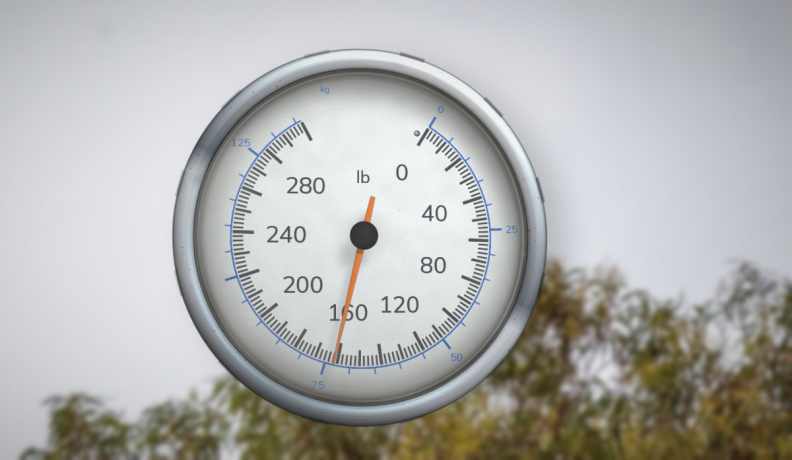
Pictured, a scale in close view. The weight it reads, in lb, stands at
162 lb
